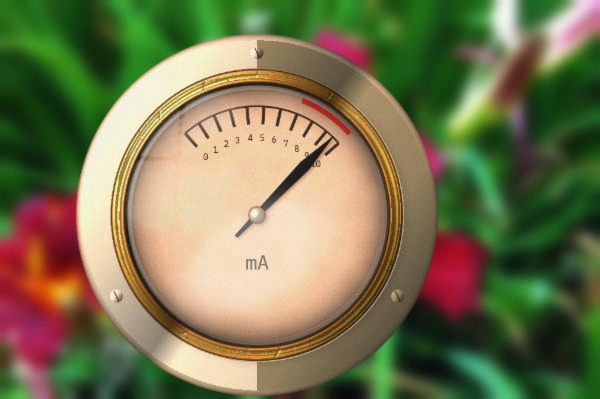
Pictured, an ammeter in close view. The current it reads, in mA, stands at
9.5 mA
